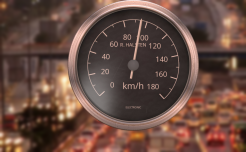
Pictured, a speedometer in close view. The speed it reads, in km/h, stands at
95 km/h
